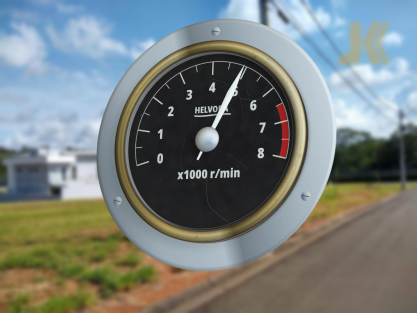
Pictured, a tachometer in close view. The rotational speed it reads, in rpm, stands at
5000 rpm
